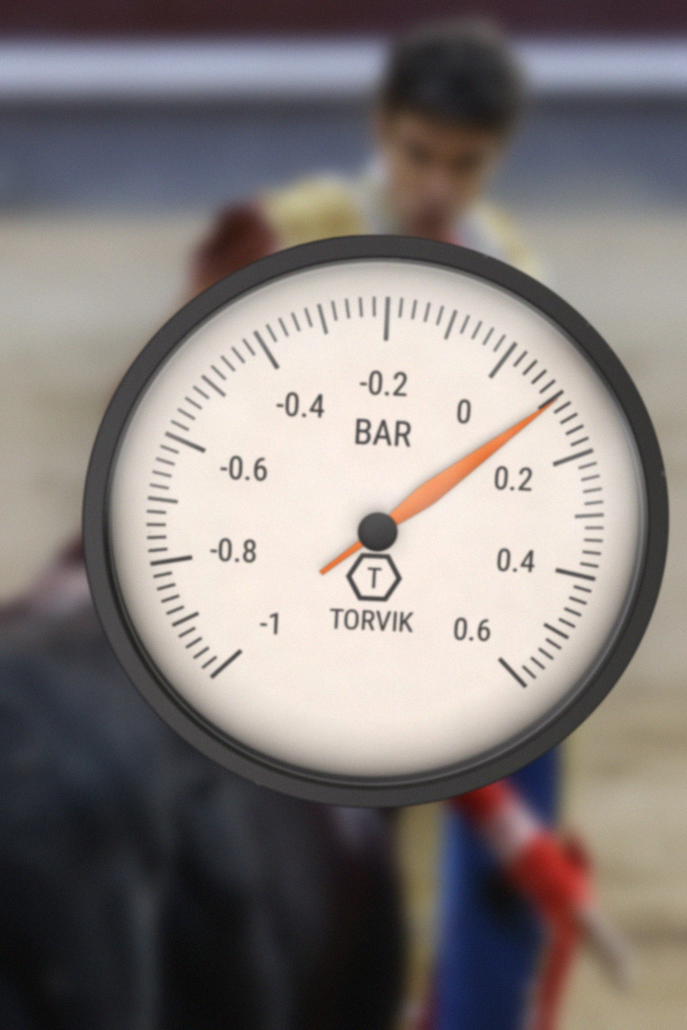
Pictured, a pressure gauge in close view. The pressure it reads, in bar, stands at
0.1 bar
